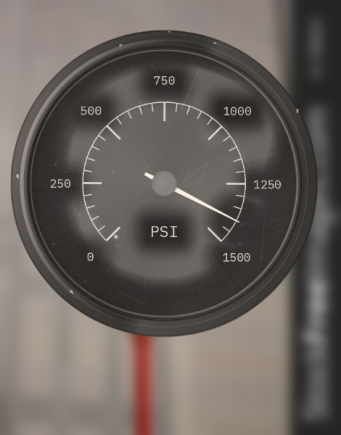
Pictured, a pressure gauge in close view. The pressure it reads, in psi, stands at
1400 psi
